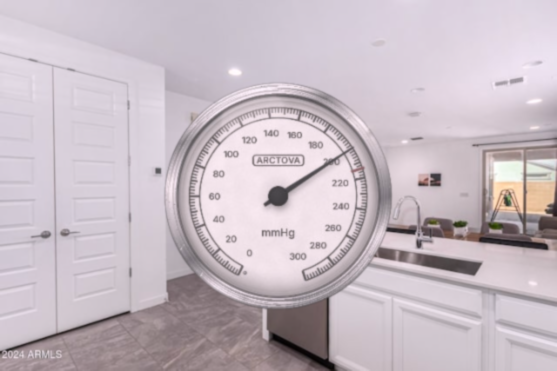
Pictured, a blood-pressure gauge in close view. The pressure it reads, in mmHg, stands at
200 mmHg
